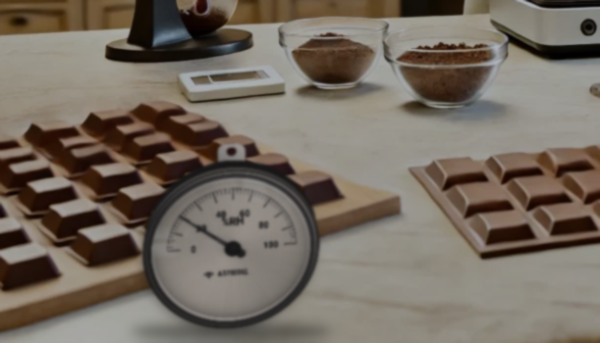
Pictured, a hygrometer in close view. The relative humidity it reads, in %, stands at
20 %
